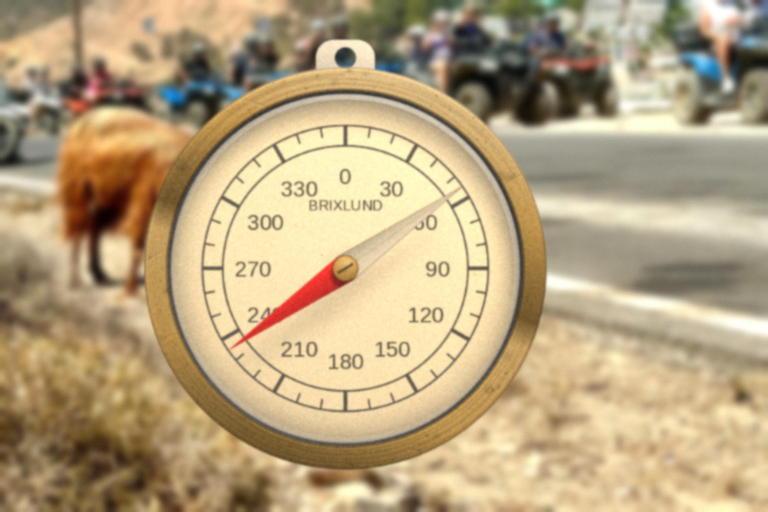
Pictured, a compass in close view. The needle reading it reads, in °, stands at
235 °
